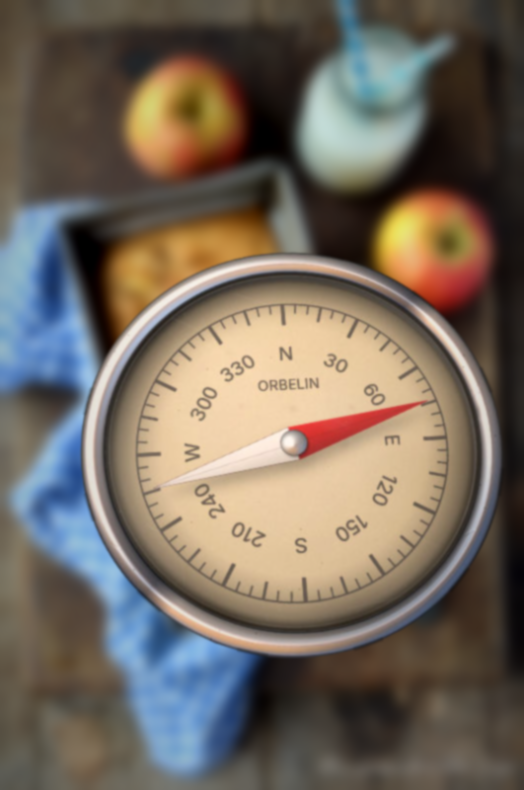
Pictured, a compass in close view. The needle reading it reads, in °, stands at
75 °
